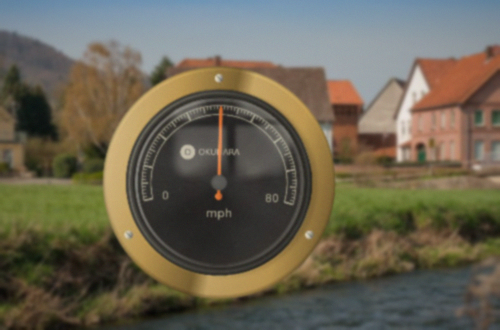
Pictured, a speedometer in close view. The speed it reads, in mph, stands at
40 mph
